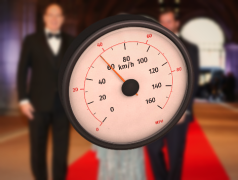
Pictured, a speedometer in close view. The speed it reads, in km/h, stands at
60 km/h
